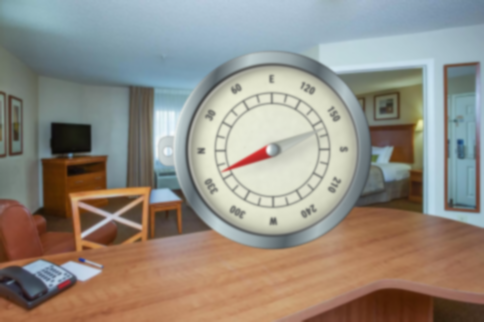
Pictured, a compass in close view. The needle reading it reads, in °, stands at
337.5 °
